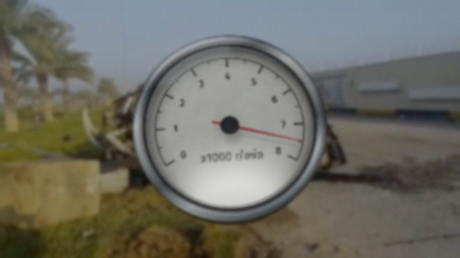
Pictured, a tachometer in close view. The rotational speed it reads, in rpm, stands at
7500 rpm
